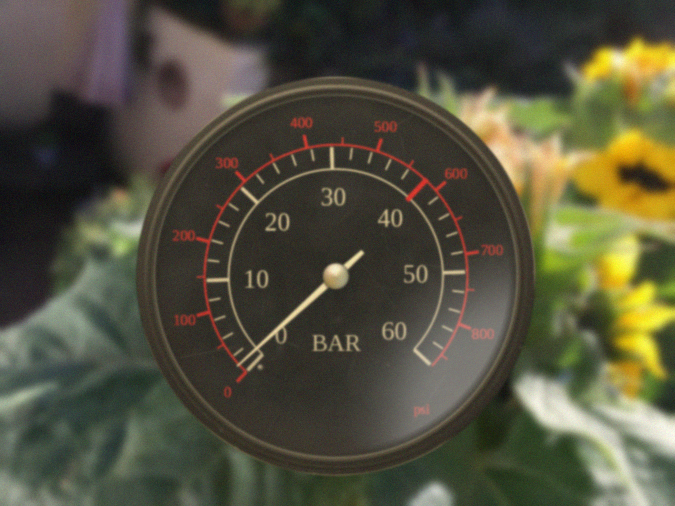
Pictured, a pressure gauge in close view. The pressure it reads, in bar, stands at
1 bar
